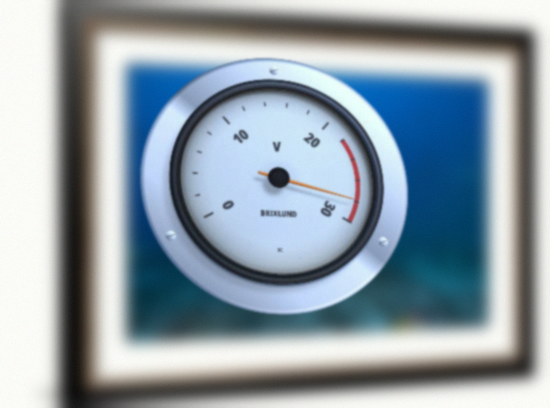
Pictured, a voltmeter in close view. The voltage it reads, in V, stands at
28 V
